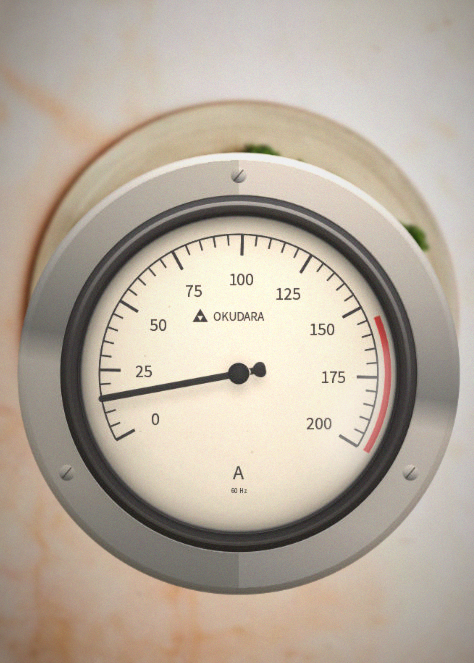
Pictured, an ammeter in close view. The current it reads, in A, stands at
15 A
